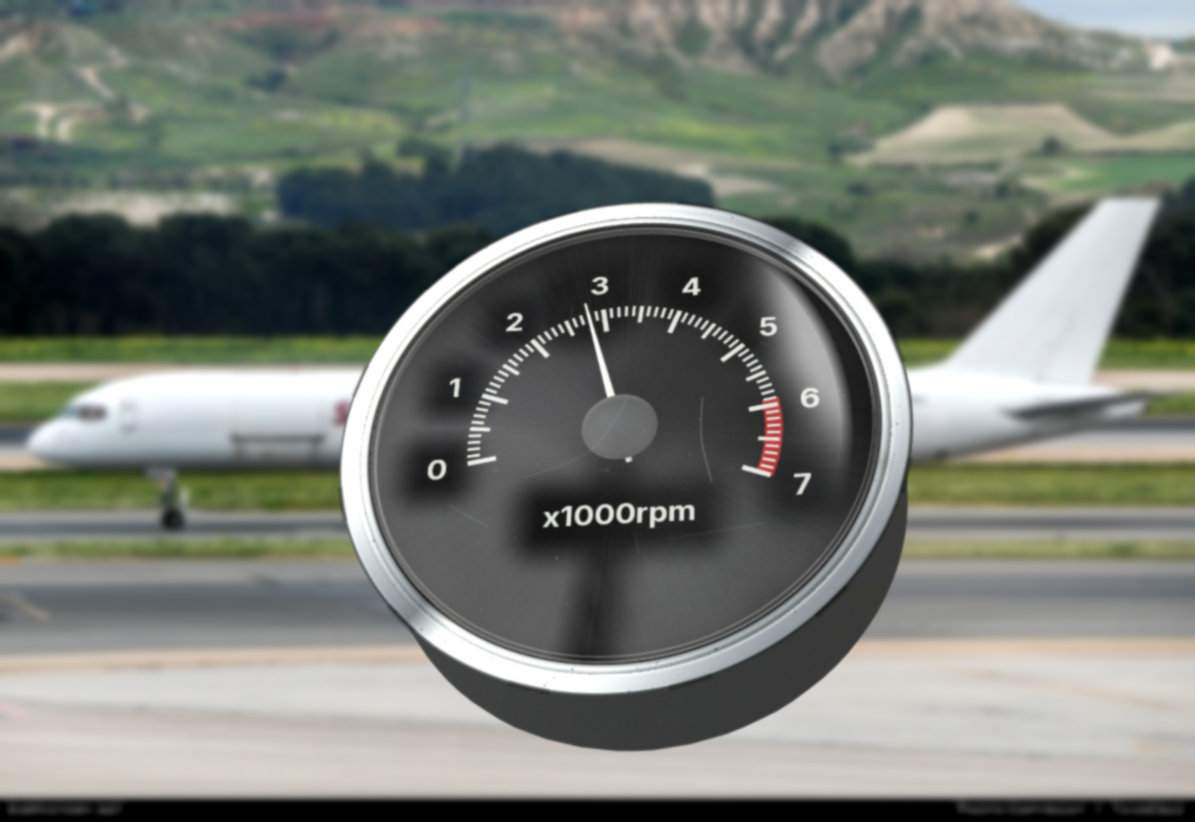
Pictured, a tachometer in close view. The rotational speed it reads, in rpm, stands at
2800 rpm
